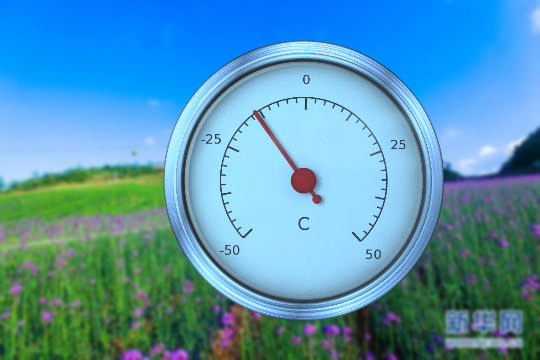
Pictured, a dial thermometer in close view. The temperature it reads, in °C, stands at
-13.75 °C
